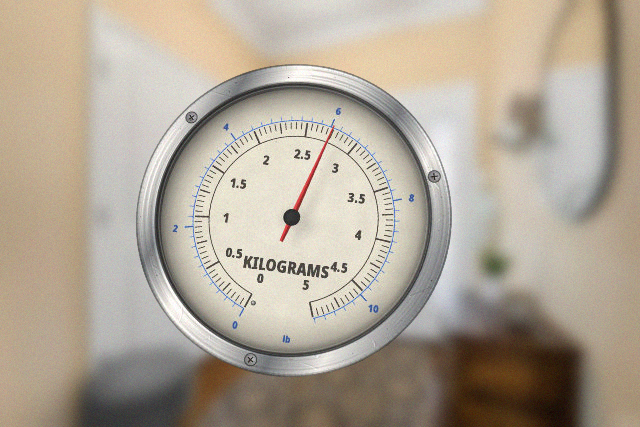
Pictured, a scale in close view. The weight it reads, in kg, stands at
2.75 kg
